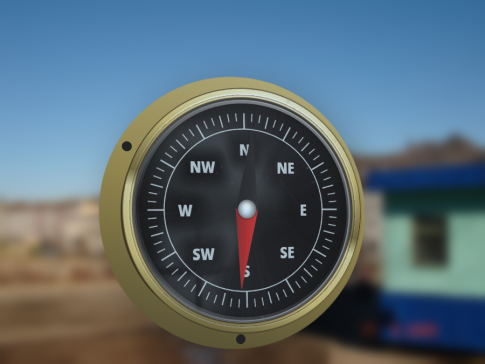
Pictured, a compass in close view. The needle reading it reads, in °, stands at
185 °
